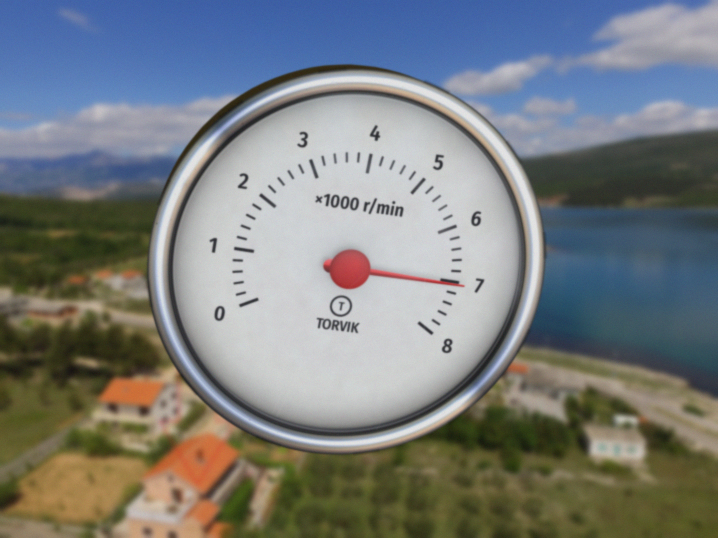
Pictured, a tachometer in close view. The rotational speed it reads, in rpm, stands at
7000 rpm
